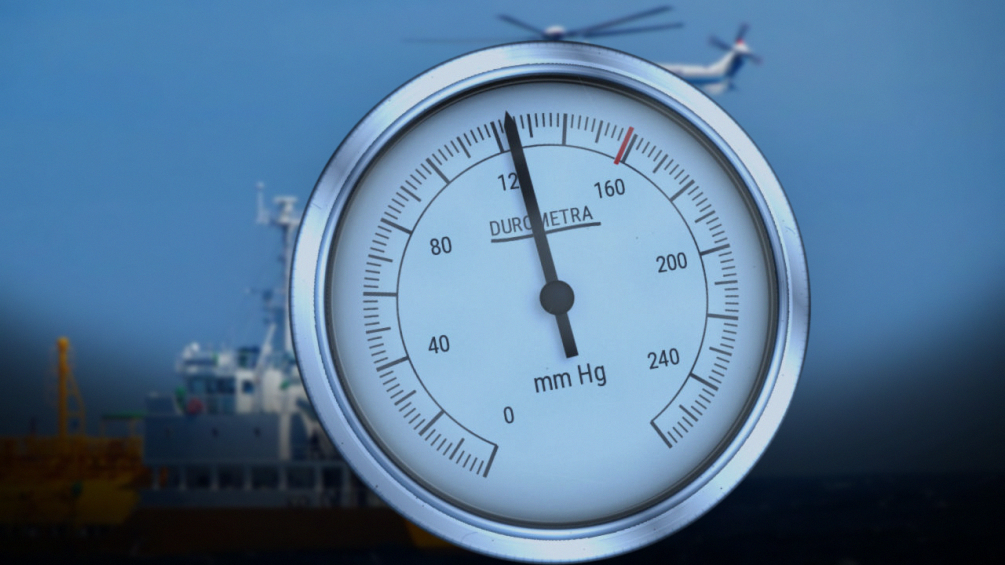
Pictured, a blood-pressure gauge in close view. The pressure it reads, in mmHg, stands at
124 mmHg
